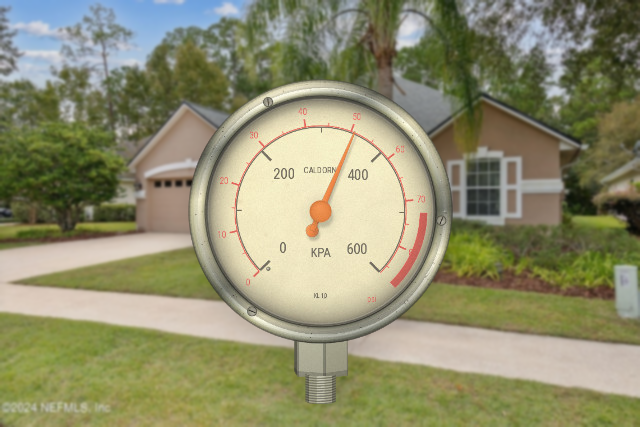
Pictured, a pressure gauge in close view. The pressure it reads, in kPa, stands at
350 kPa
